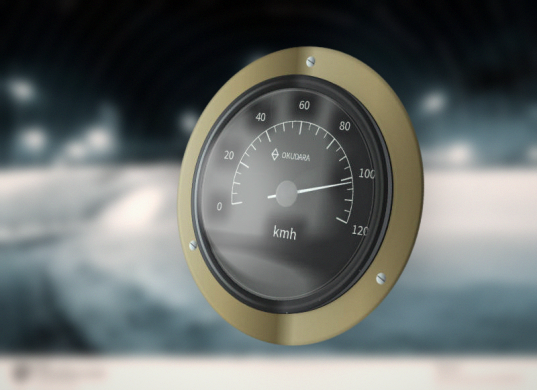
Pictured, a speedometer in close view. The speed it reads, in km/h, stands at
102.5 km/h
